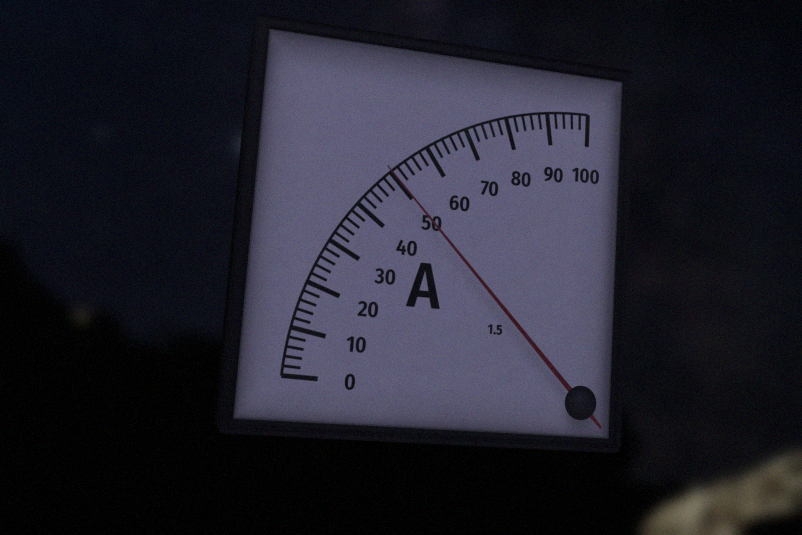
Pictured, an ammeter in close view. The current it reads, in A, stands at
50 A
